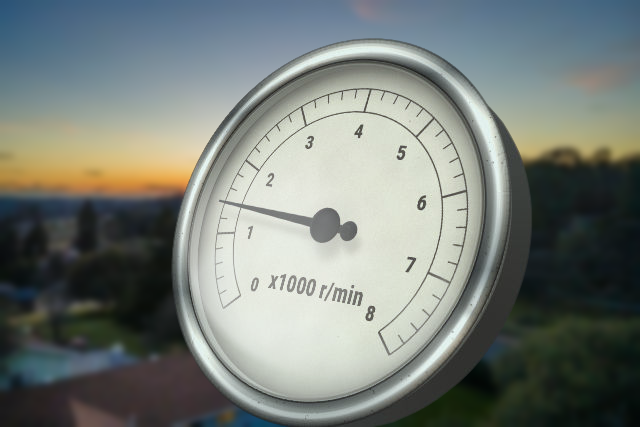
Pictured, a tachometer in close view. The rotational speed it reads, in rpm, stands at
1400 rpm
